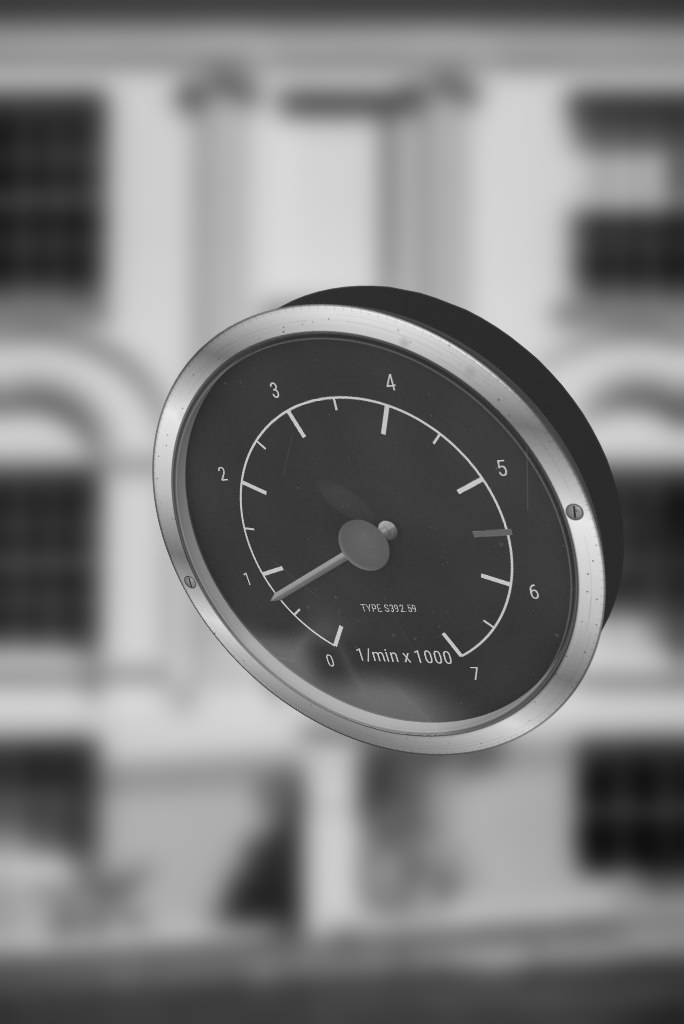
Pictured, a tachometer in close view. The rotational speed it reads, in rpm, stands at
750 rpm
